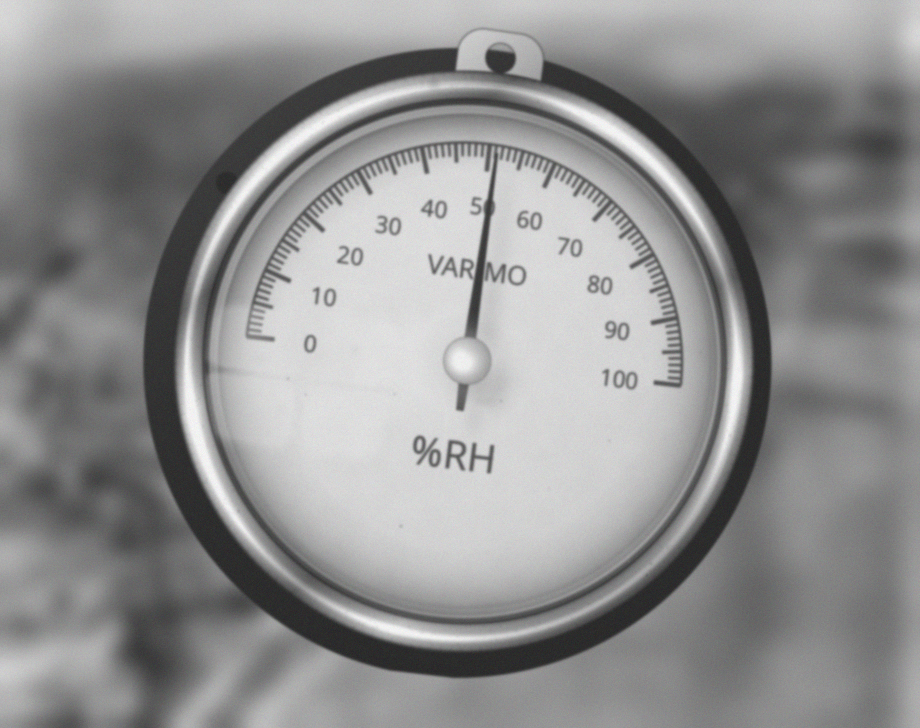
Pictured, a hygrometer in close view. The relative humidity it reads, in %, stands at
51 %
